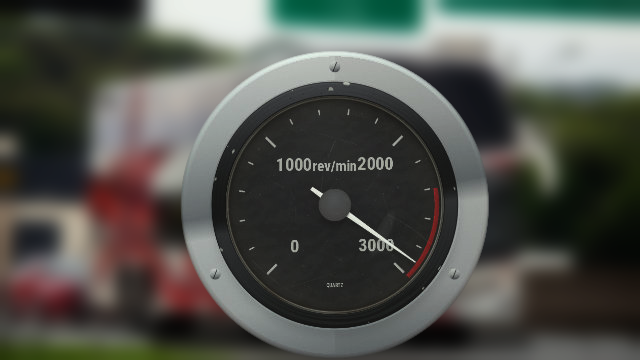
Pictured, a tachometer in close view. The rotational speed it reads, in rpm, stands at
2900 rpm
